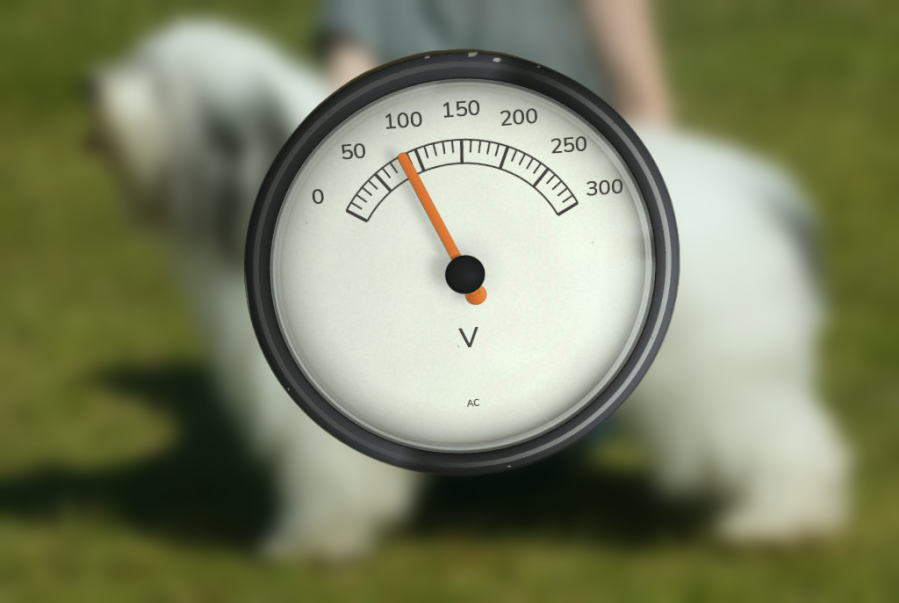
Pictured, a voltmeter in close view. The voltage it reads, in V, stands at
85 V
